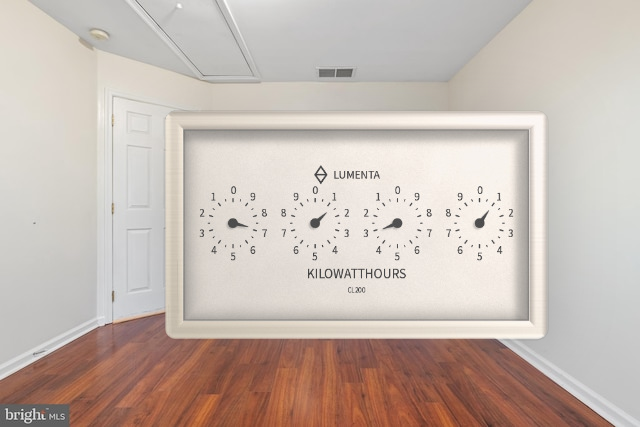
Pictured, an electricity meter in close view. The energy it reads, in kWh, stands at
7131 kWh
